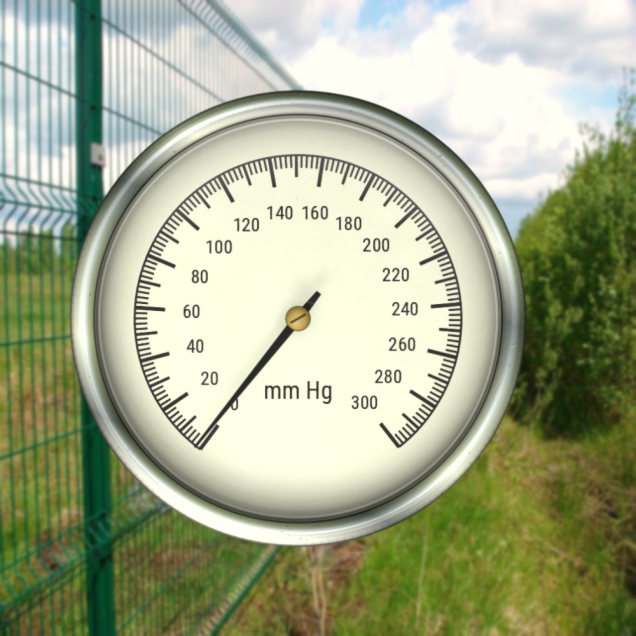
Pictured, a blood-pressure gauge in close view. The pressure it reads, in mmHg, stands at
2 mmHg
